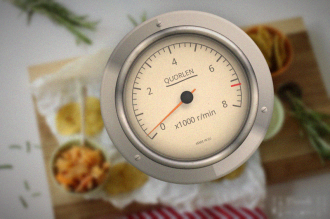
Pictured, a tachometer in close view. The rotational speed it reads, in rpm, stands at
200 rpm
